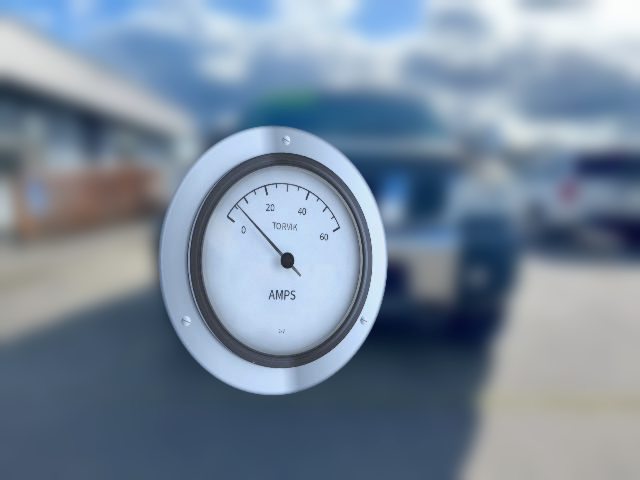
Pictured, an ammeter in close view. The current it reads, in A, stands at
5 A
